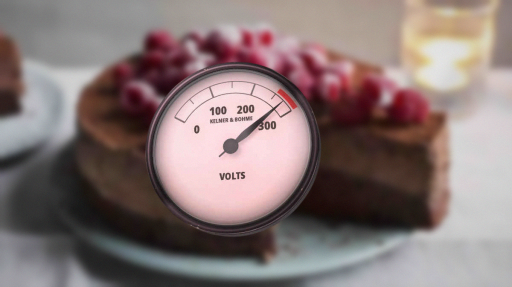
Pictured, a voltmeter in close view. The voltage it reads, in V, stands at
275 V
